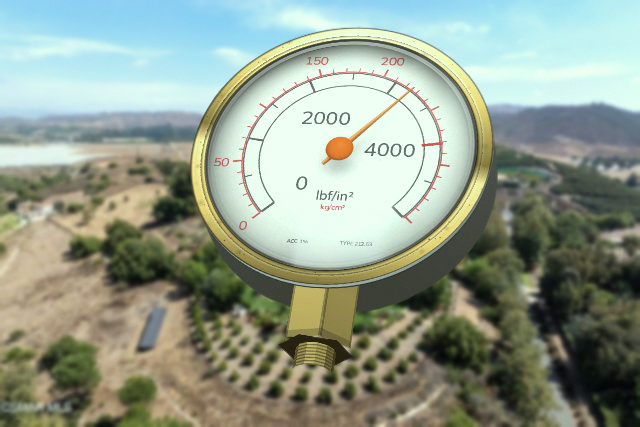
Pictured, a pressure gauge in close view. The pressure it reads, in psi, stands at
3250 psi
